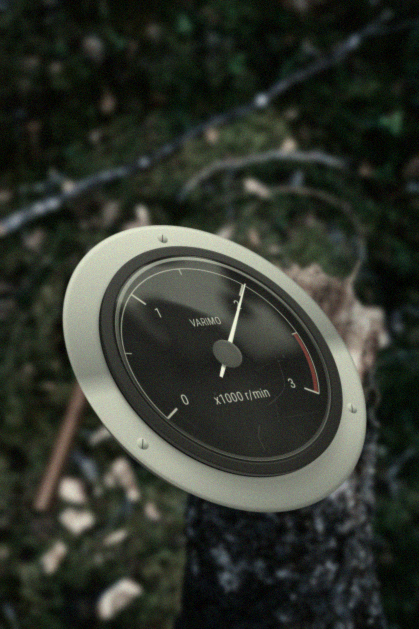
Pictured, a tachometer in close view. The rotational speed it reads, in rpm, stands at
2000 rpm
